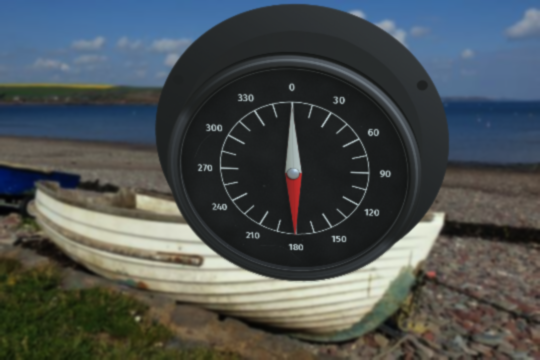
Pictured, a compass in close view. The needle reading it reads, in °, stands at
180 °
